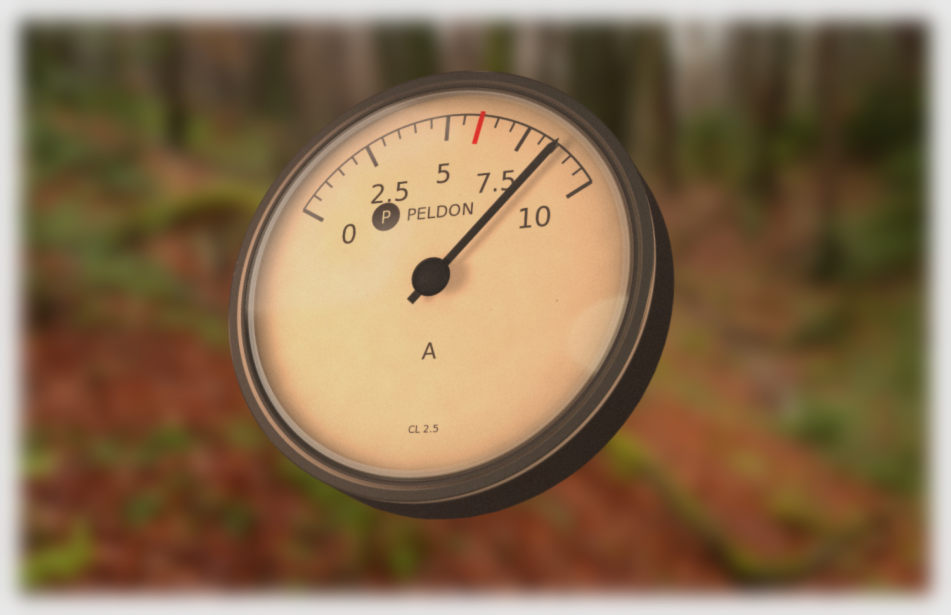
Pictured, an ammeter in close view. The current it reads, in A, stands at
8.5 A
